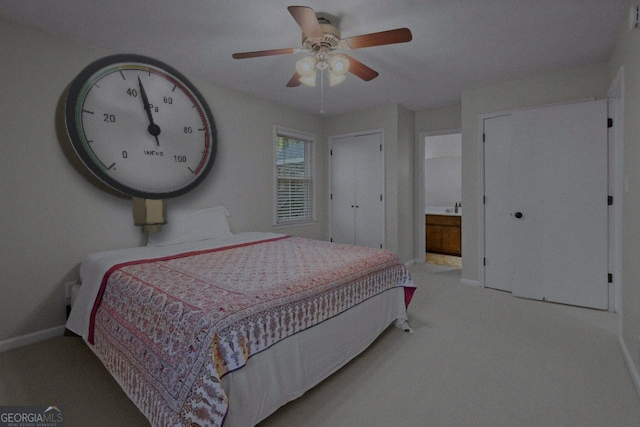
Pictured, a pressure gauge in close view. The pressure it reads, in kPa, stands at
45 kPa
